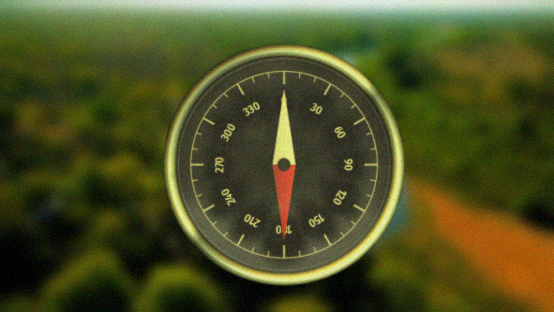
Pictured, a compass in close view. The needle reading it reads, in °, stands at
180 °
